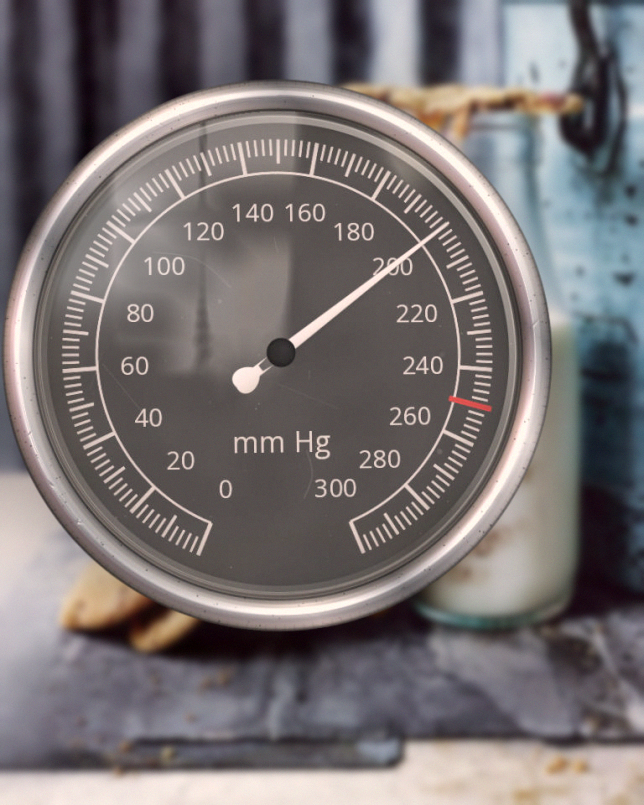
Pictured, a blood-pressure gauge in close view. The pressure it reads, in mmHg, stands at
200 mmHg
